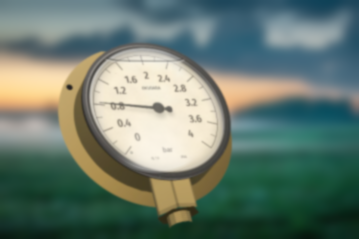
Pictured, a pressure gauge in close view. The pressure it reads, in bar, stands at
0.8 bar
